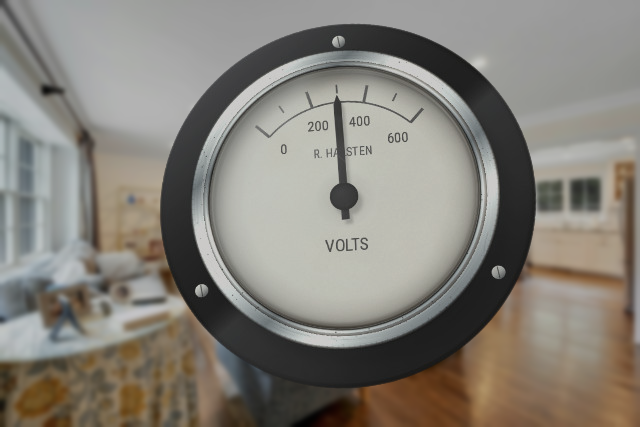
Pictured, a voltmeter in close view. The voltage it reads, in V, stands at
300 V
